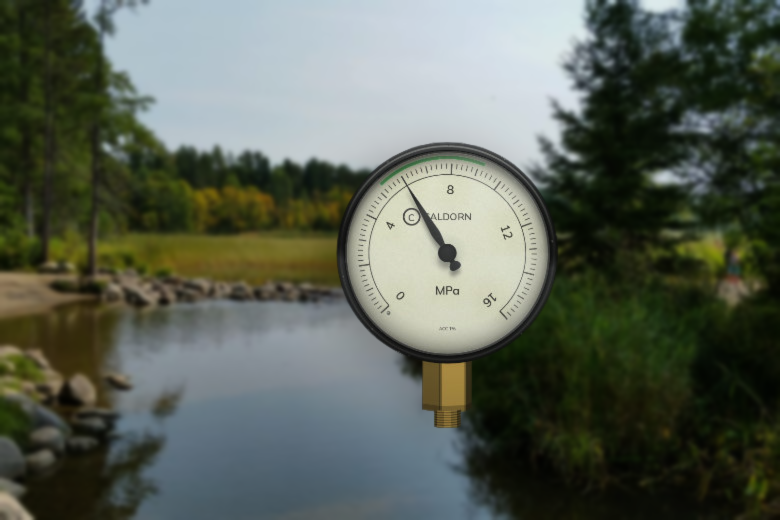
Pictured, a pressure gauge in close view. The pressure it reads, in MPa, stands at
6 MPa
